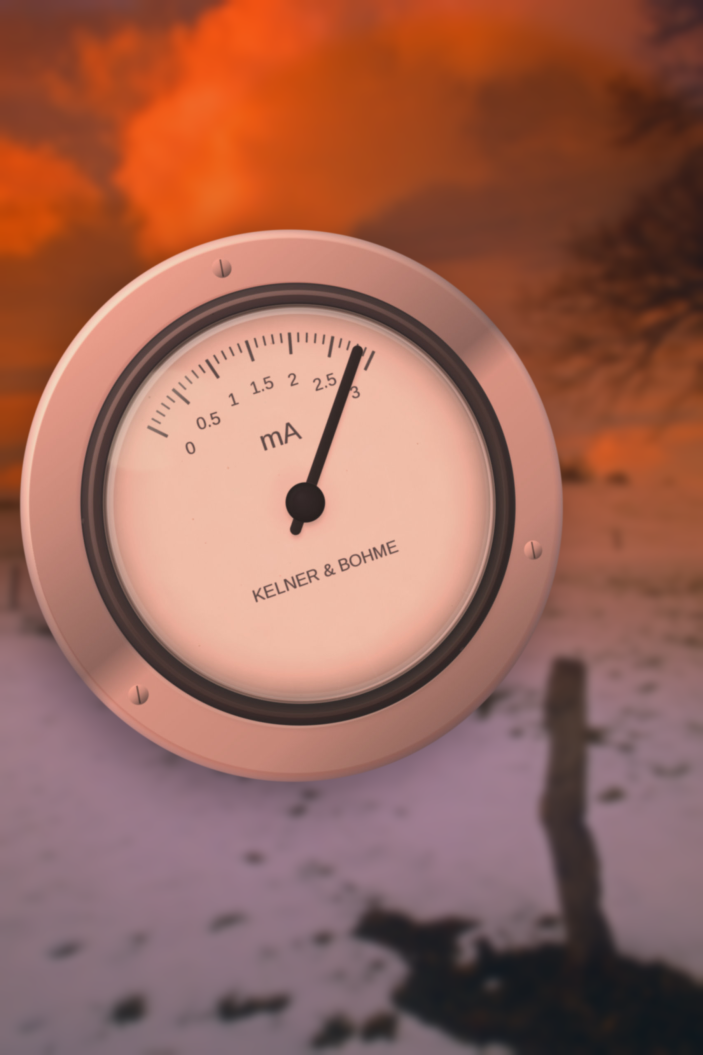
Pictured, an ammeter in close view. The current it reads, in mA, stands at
2.8 mA
